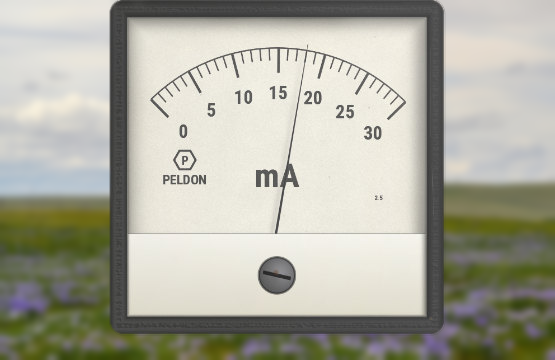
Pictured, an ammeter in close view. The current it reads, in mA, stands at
18 mA
